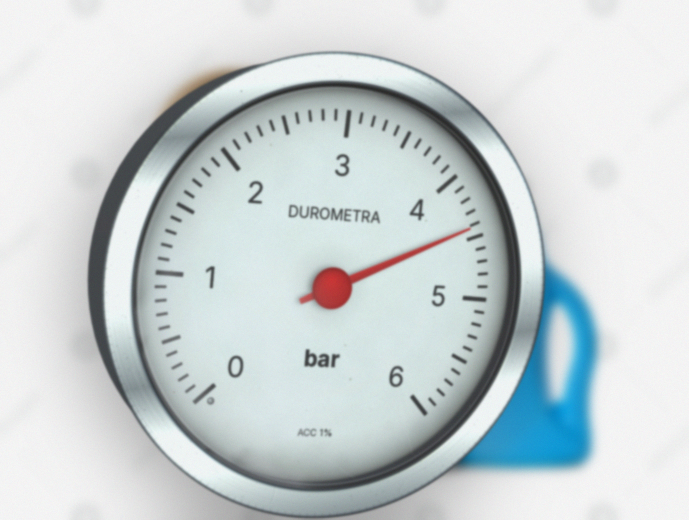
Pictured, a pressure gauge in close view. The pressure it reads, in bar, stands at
4.4 bar
